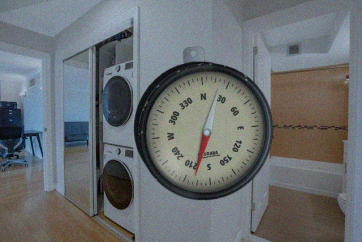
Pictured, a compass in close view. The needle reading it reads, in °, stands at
200 °
